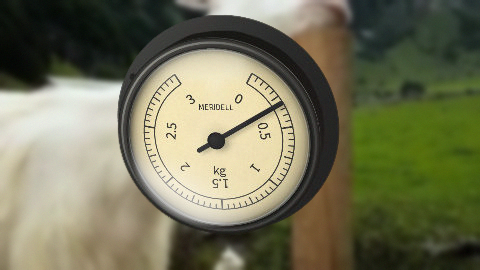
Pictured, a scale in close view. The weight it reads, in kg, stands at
0.3 kg
